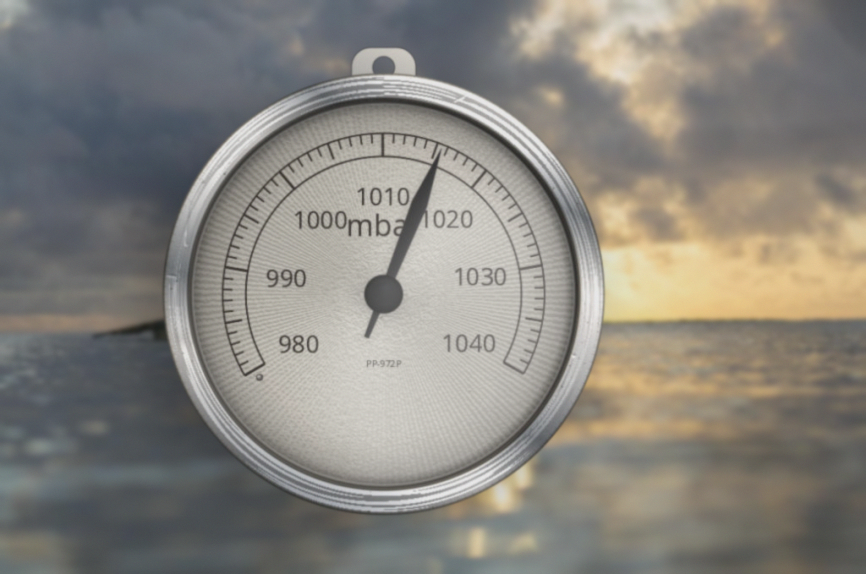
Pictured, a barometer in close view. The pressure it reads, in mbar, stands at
1015.5 mbar
